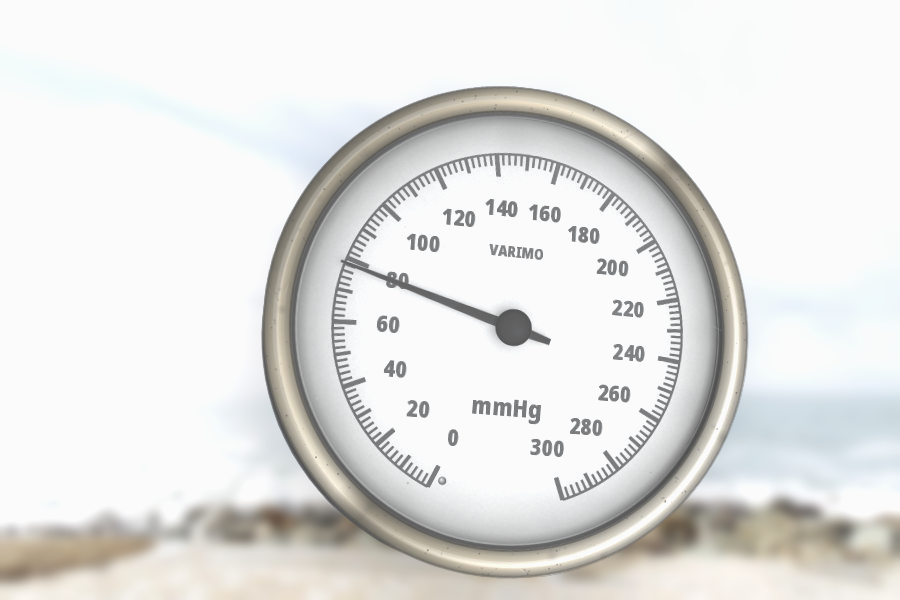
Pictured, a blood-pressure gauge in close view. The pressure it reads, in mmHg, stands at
78 mmHg
